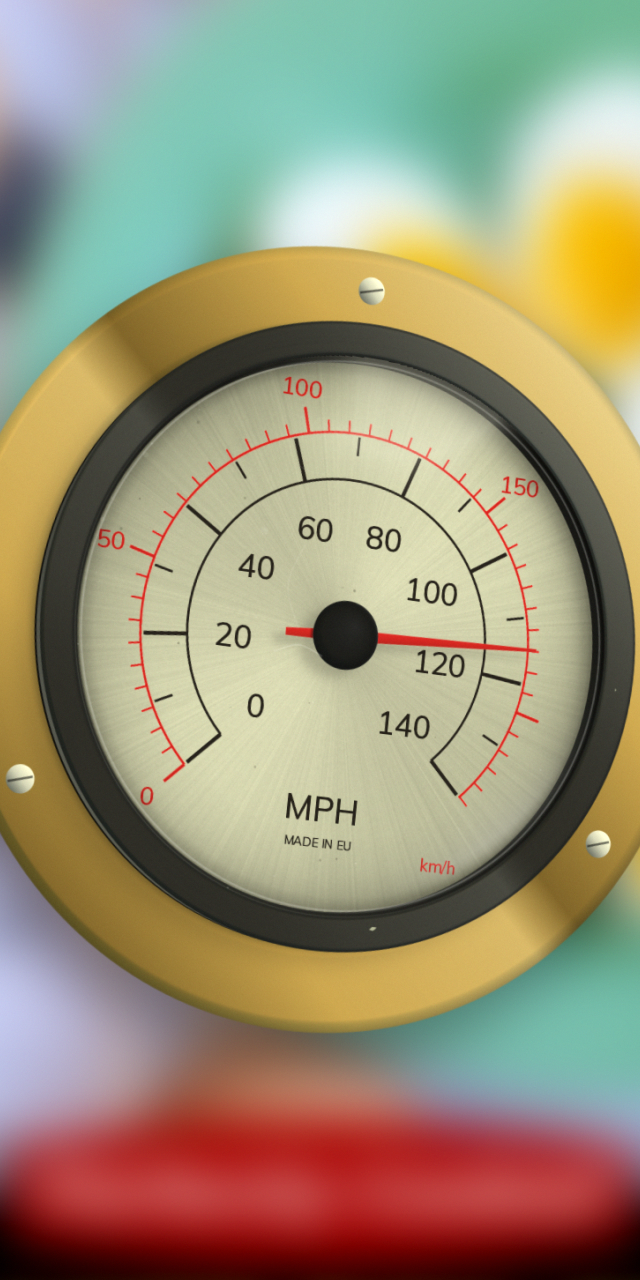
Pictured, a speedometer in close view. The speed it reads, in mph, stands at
115 mph
